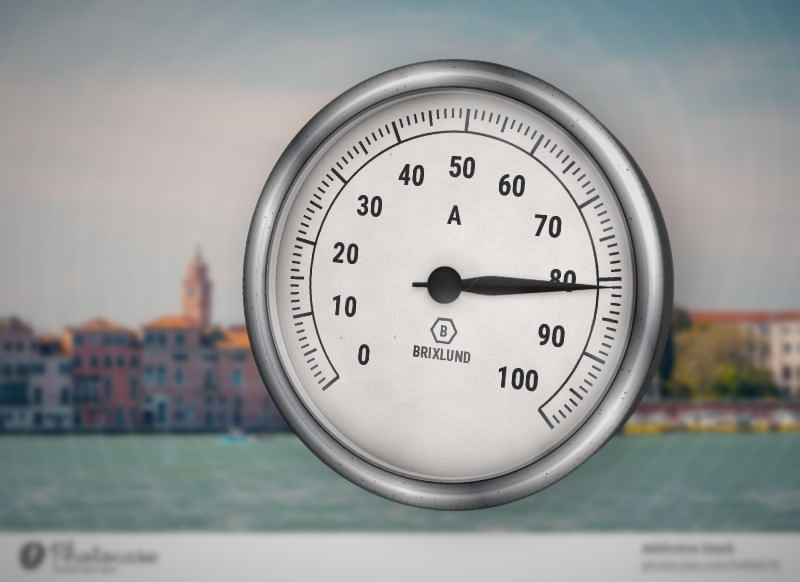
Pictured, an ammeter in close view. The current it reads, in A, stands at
81 A
